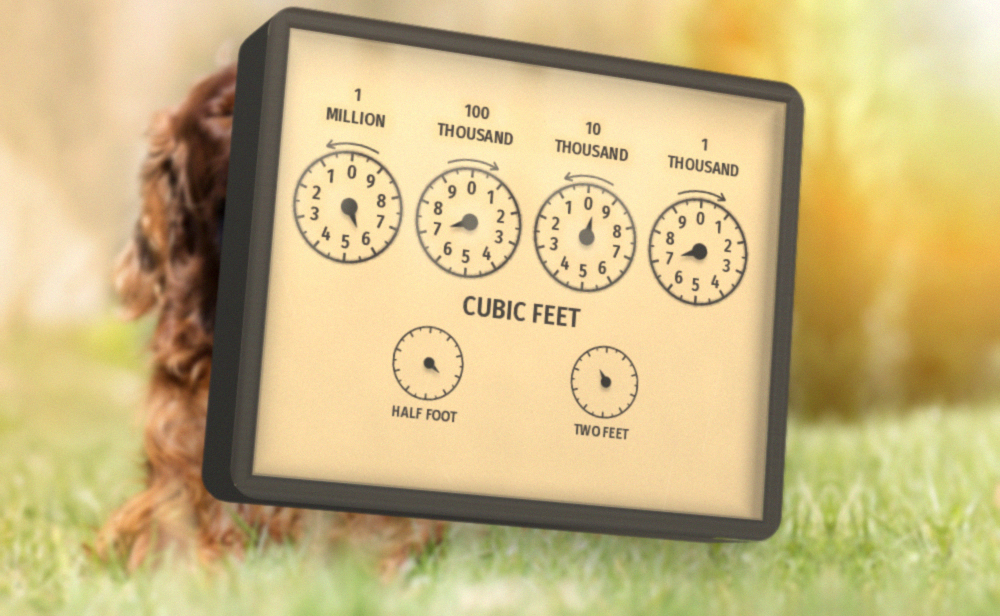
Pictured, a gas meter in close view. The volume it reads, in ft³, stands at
569700 ft³
